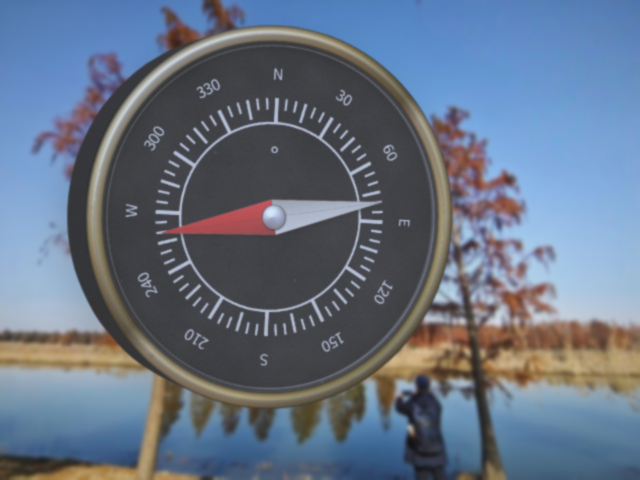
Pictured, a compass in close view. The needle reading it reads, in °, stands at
260 °
